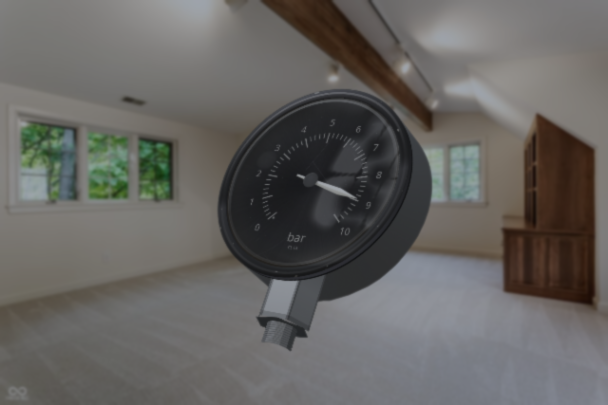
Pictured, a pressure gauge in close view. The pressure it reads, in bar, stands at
9 bar
